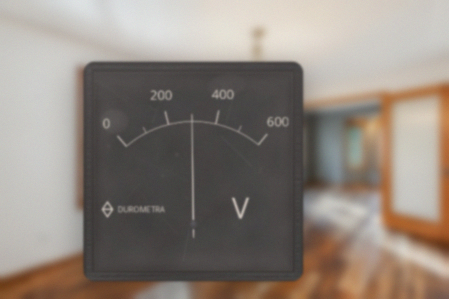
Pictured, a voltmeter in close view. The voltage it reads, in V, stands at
300 V
